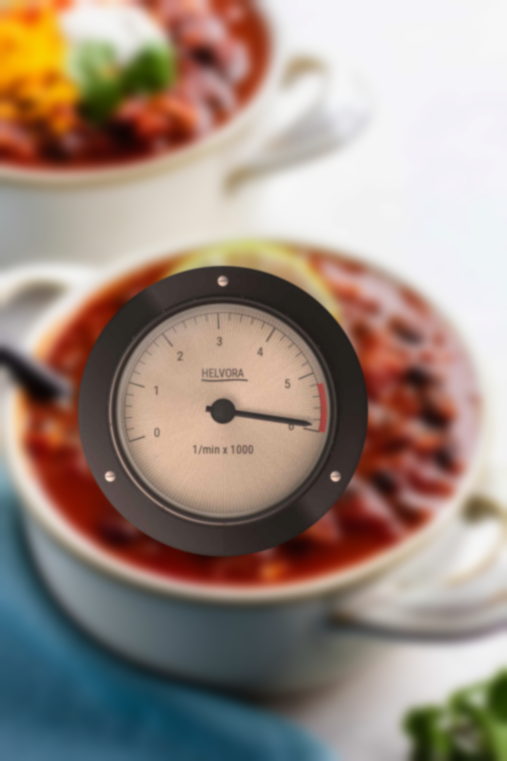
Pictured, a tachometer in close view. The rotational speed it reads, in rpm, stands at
5900 rpm
